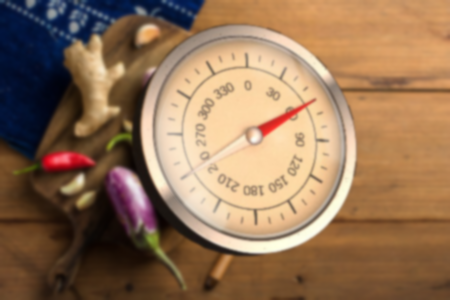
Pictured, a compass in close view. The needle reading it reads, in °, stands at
60 °
